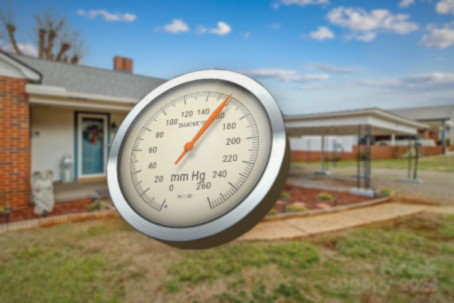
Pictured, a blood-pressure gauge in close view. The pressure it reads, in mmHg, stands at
160 mmHg
